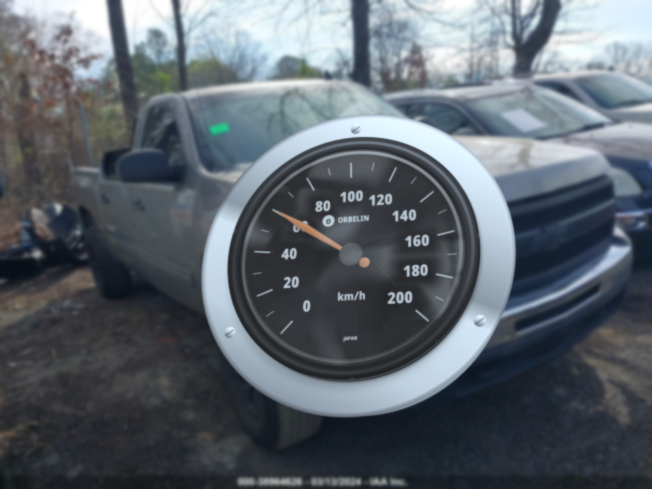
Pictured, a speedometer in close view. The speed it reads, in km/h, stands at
60 km/h
